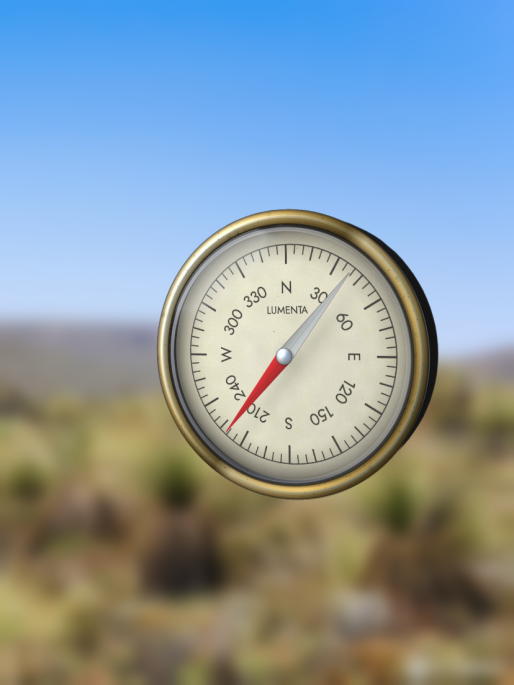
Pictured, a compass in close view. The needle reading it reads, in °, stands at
220 °
